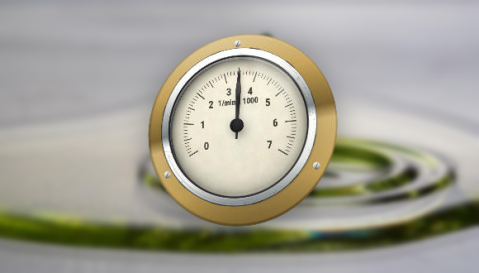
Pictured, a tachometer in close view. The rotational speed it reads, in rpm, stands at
3500 rpm
